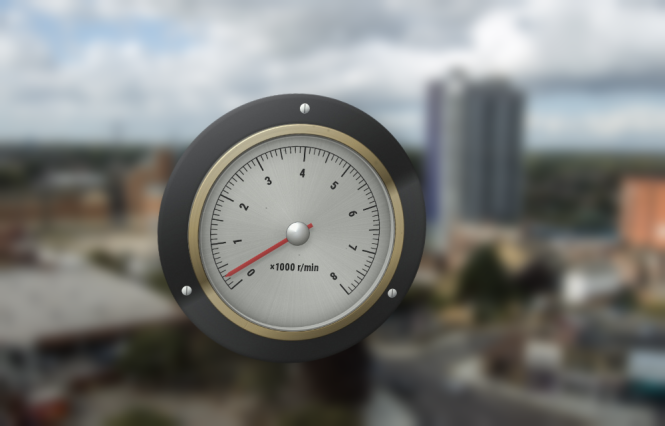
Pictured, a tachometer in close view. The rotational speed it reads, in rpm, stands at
300 rpm
